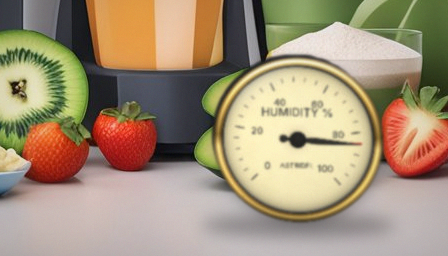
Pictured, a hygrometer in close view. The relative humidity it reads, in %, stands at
84 %
